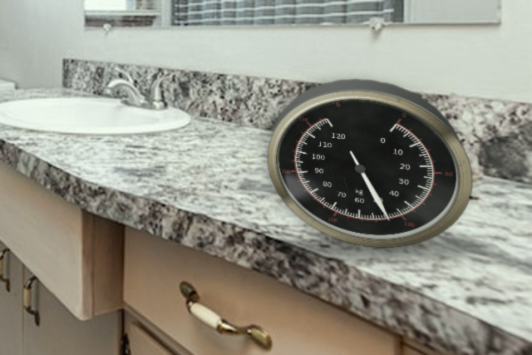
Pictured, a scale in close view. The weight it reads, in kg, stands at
50 kg
